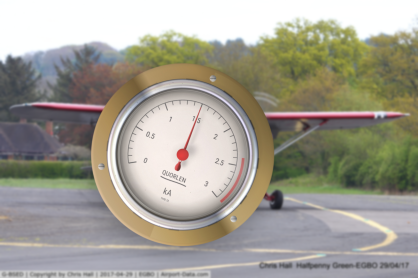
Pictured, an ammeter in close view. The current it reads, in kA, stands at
1.5 kA
